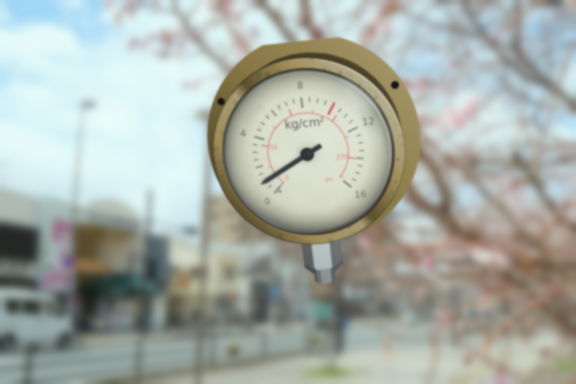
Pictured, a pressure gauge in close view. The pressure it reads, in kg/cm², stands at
1 kg/cm²
